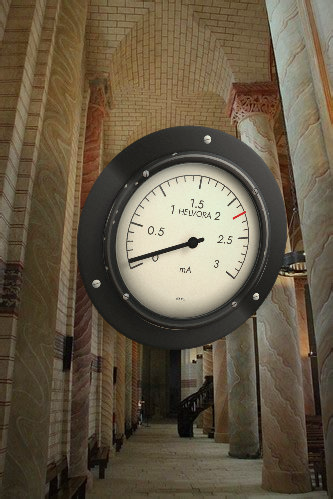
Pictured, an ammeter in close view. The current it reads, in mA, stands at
0.1 mA
